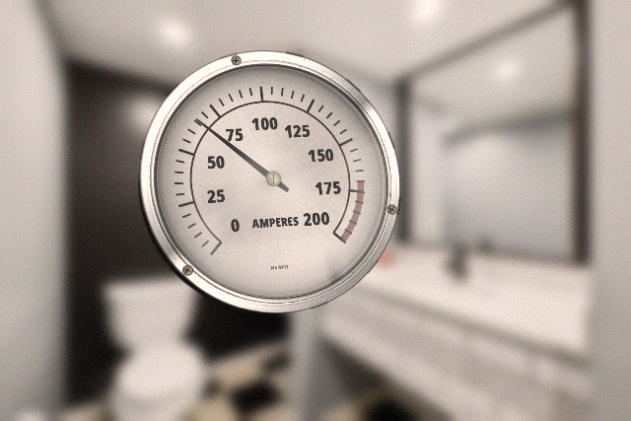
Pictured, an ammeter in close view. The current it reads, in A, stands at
65 A
